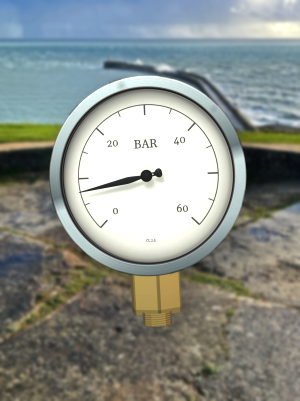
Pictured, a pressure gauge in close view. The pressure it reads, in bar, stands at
7.5 bar
